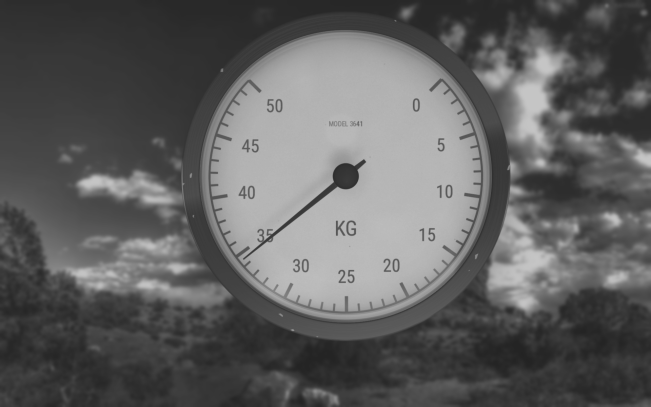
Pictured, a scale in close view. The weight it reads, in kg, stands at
34.5 kg
